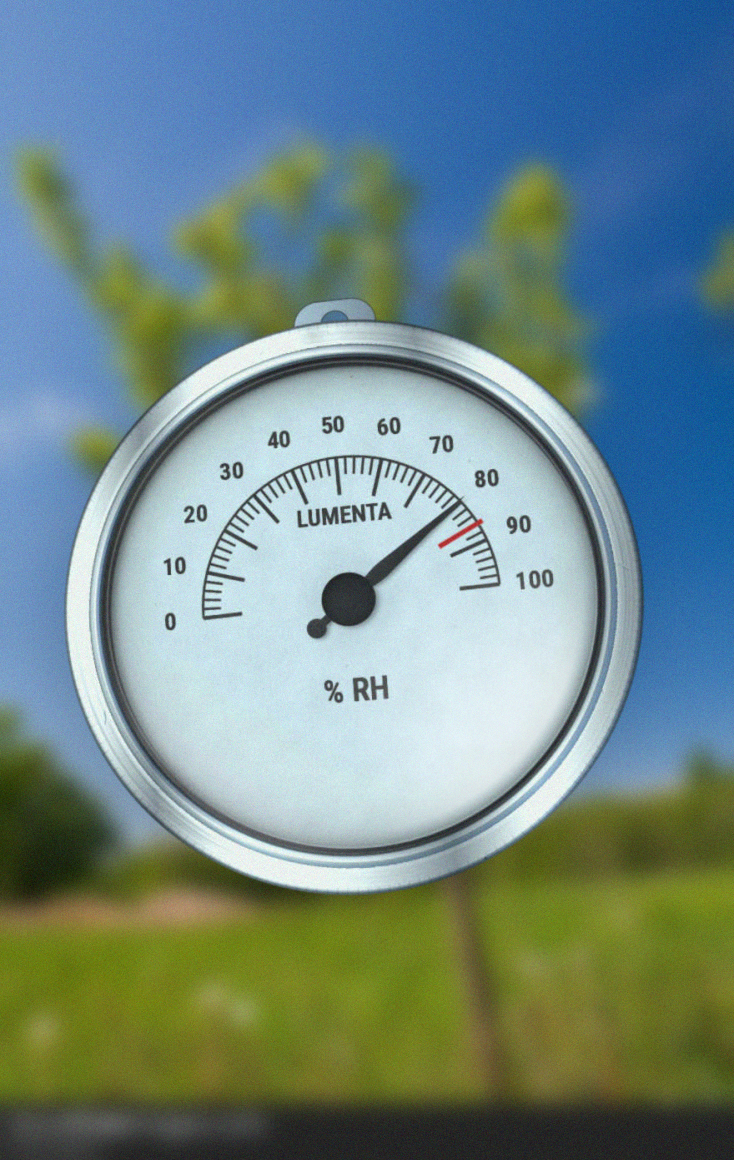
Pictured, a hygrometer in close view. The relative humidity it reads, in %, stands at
80 %
